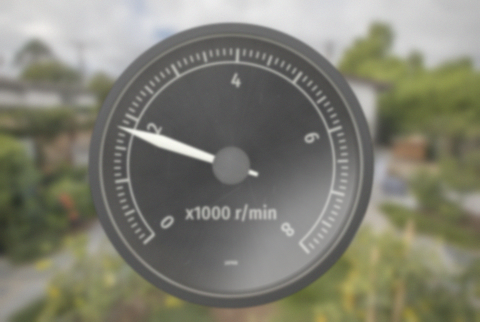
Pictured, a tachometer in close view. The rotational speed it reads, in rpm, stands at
1800 rpm
